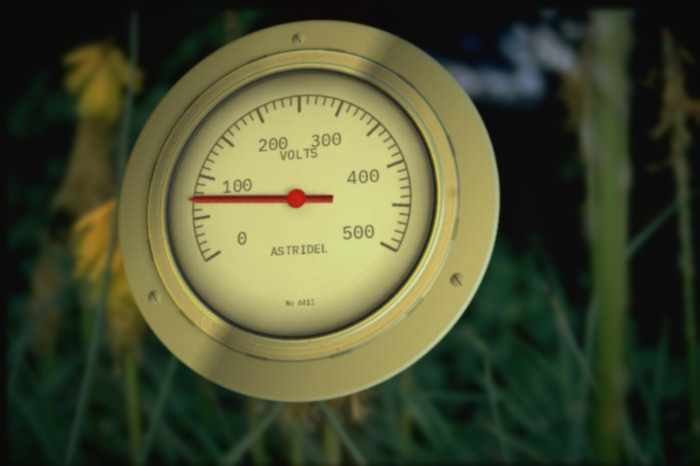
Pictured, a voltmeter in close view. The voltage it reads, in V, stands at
70 V
